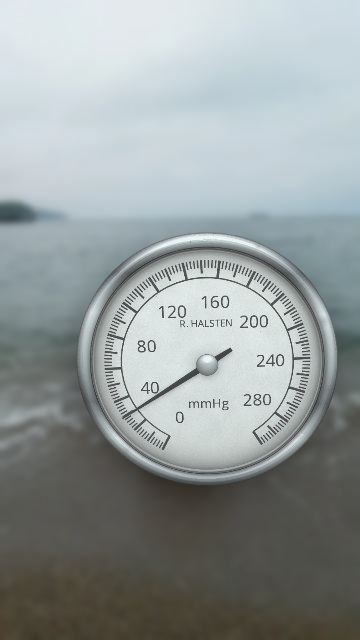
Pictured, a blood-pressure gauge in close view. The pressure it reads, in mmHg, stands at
30 mmHg
